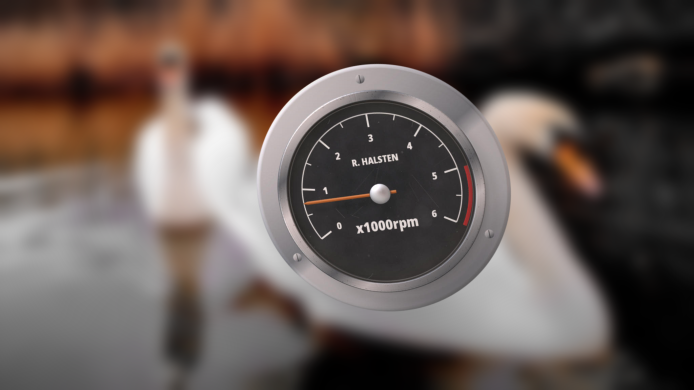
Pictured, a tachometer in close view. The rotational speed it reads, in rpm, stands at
750 rpm
